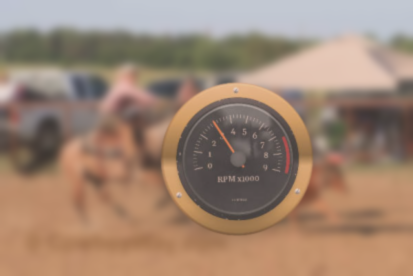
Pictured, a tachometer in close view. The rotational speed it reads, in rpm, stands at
3000 rpm
